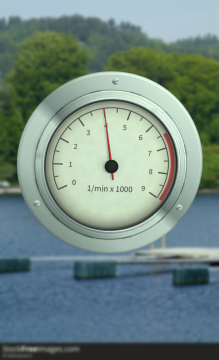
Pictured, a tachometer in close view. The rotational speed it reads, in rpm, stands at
4000 rpm
